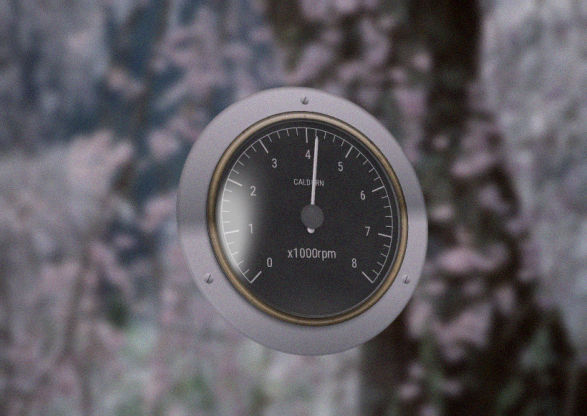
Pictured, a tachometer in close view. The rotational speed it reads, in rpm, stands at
4200 rpm
